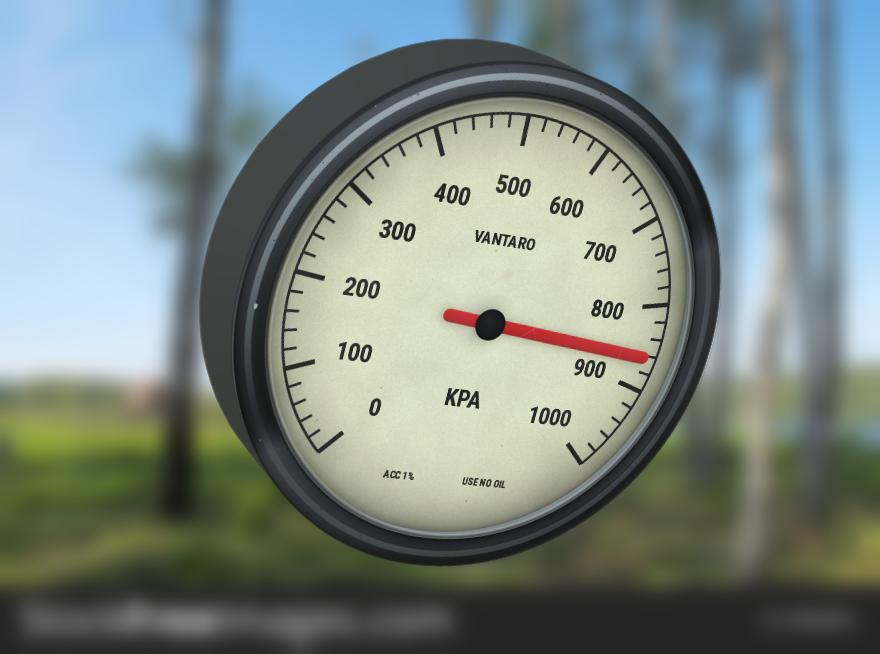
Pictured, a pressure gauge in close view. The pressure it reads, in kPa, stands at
860 kPa
